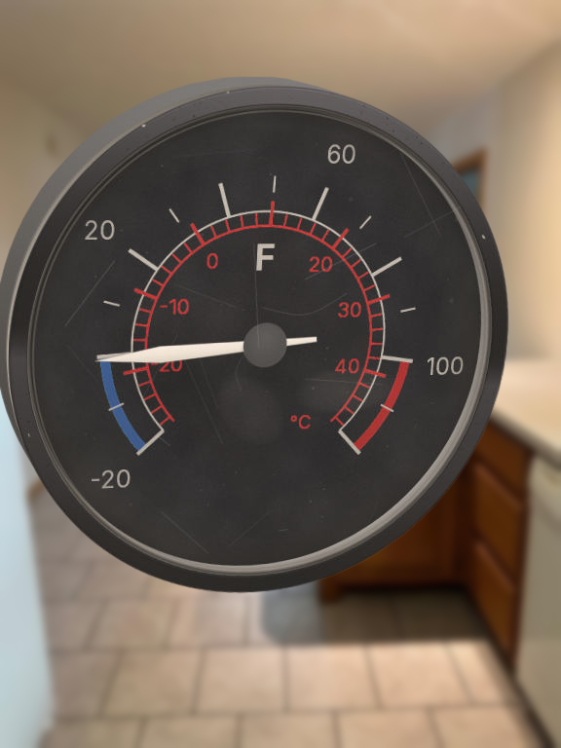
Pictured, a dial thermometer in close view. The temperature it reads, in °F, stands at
0 °F
